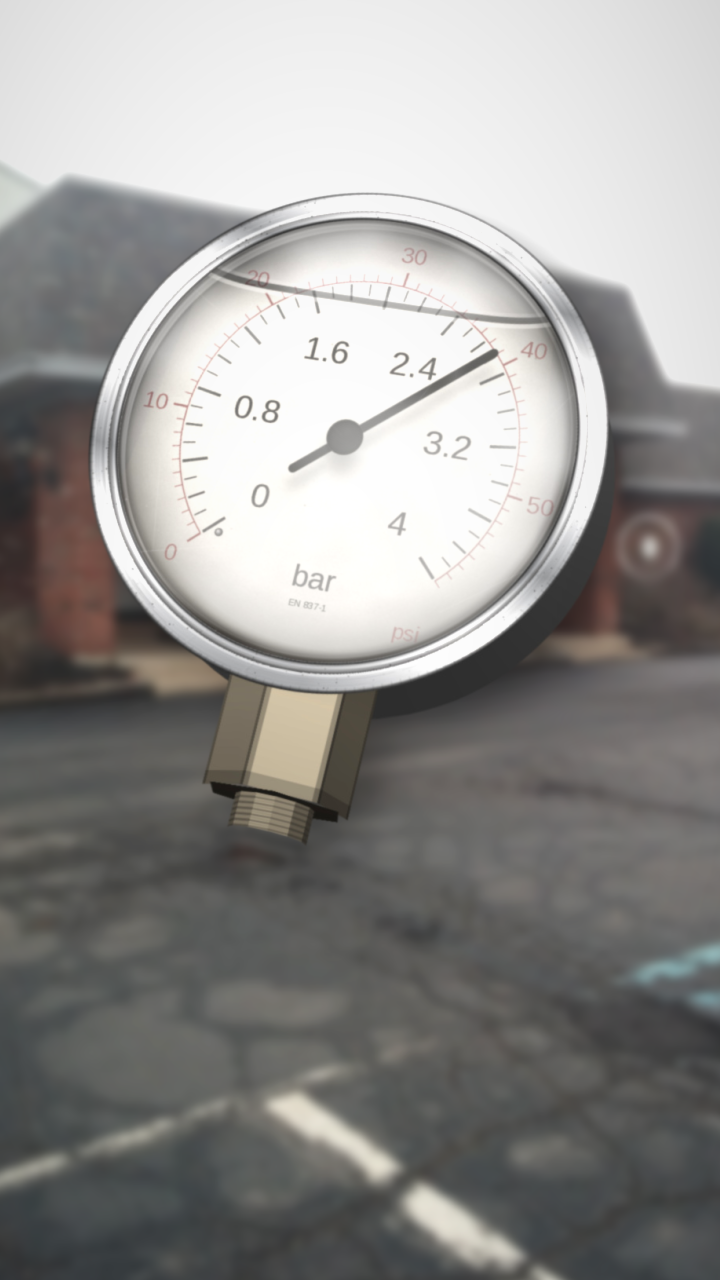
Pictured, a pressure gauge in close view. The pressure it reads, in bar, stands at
2.7 bar
